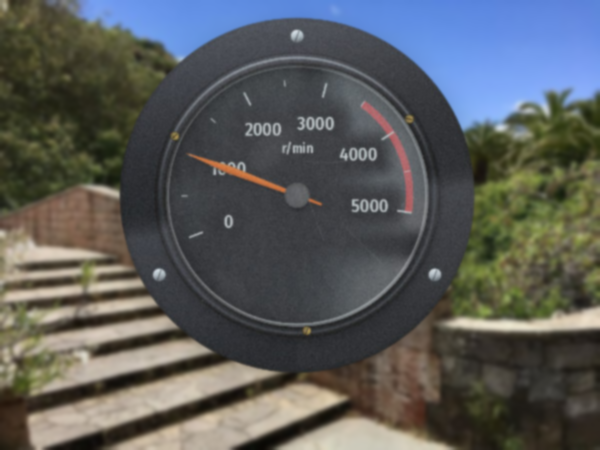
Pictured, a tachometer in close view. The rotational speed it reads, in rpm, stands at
1000 rpm
